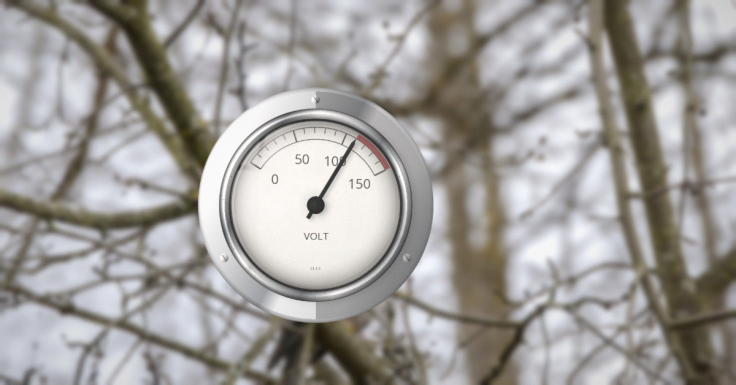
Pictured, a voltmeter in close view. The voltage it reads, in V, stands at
110 V
